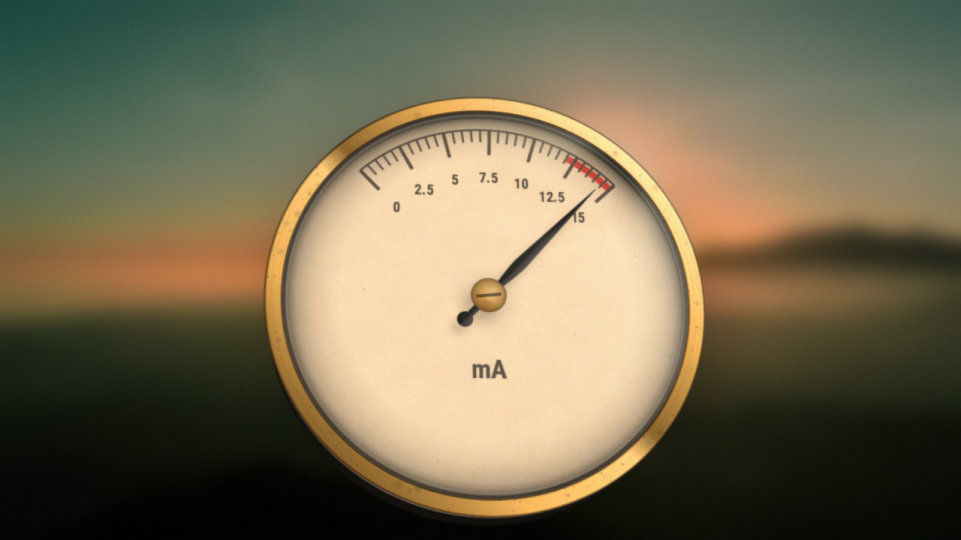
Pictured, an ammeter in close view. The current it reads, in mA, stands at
14.5 mA
